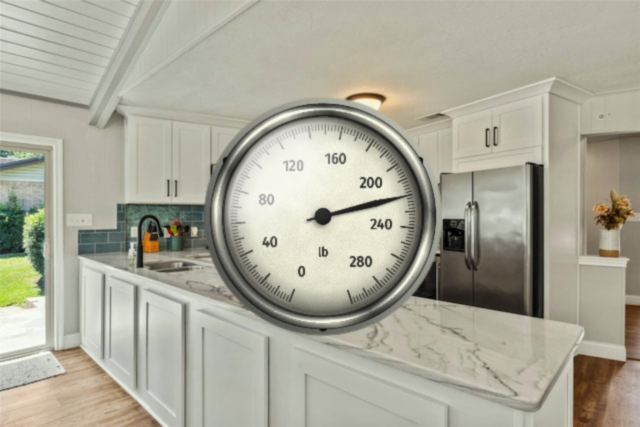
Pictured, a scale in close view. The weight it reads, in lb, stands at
220 lb
